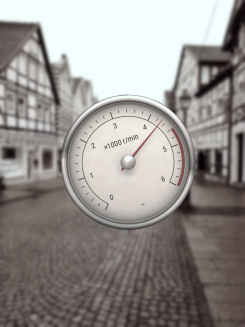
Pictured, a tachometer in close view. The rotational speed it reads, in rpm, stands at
4300 rpm
